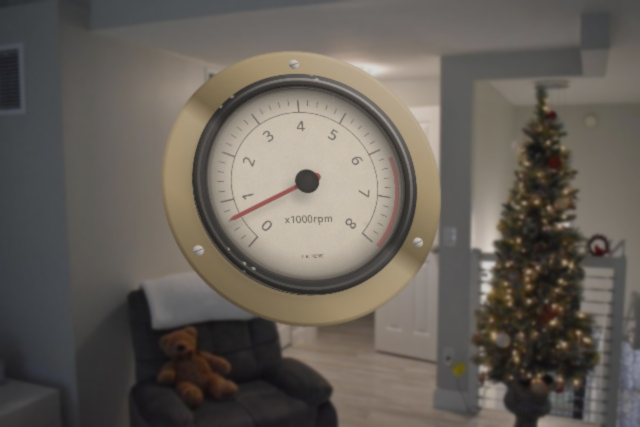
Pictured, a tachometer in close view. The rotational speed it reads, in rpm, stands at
600 rpm
